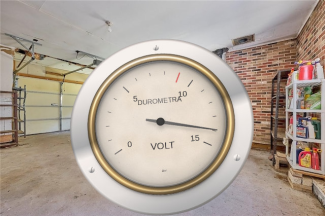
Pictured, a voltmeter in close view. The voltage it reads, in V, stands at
14 V
